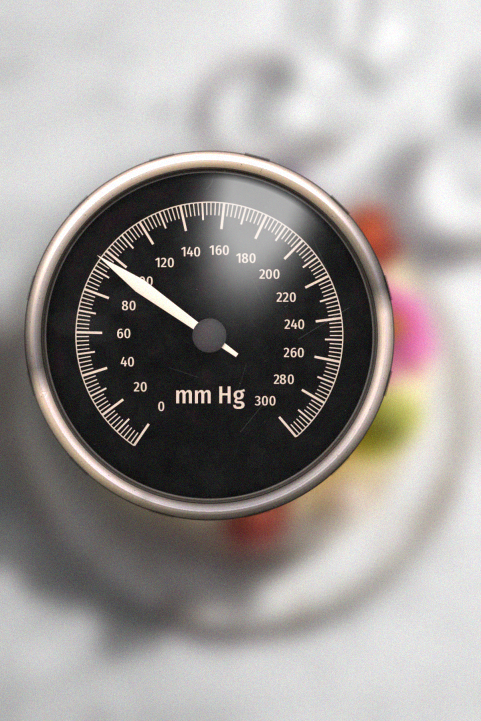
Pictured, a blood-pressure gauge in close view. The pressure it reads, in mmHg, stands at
96 mmHg
